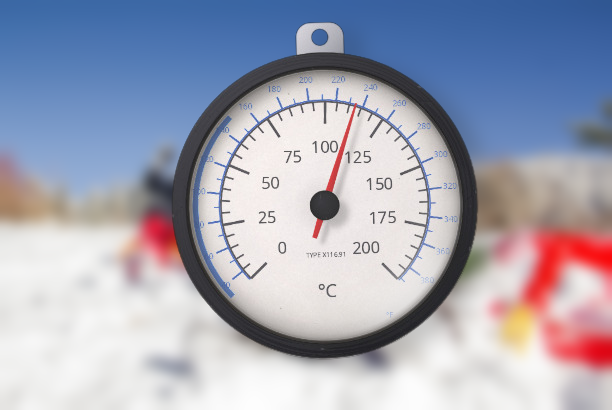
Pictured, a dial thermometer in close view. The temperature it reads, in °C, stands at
112.5 °C
